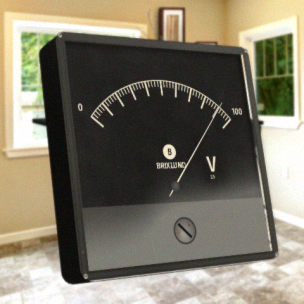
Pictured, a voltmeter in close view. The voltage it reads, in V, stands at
90 V
